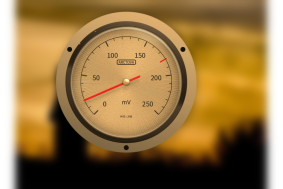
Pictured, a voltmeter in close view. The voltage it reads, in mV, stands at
20 mV
